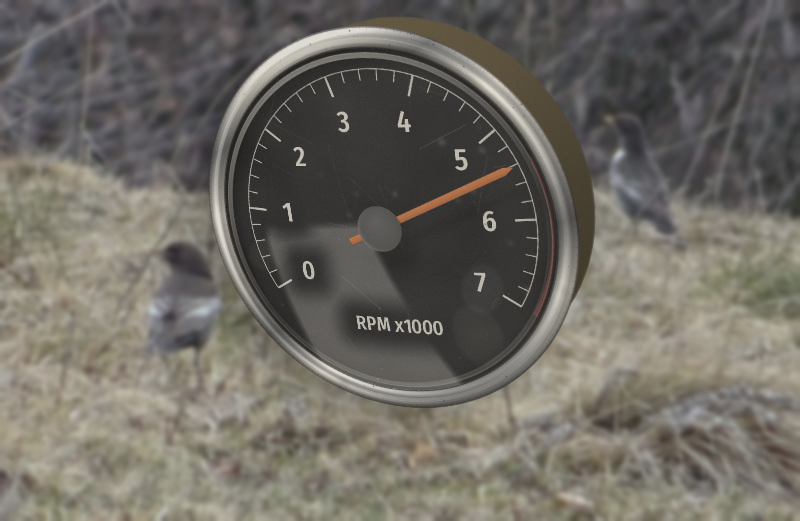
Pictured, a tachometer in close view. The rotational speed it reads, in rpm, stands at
5400 rpm
